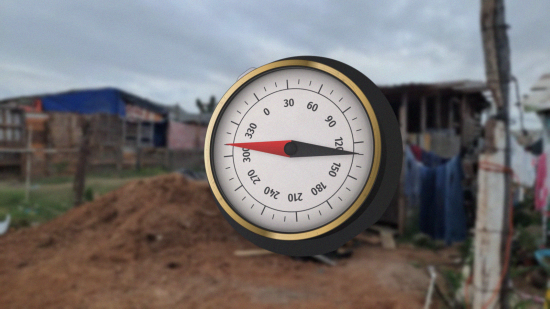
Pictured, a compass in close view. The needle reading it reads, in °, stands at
310 °
